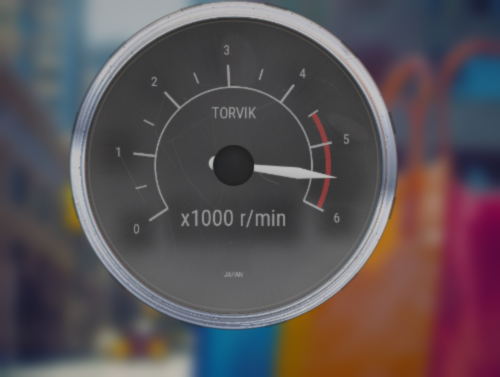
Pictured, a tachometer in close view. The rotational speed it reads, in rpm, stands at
5500 rpm
